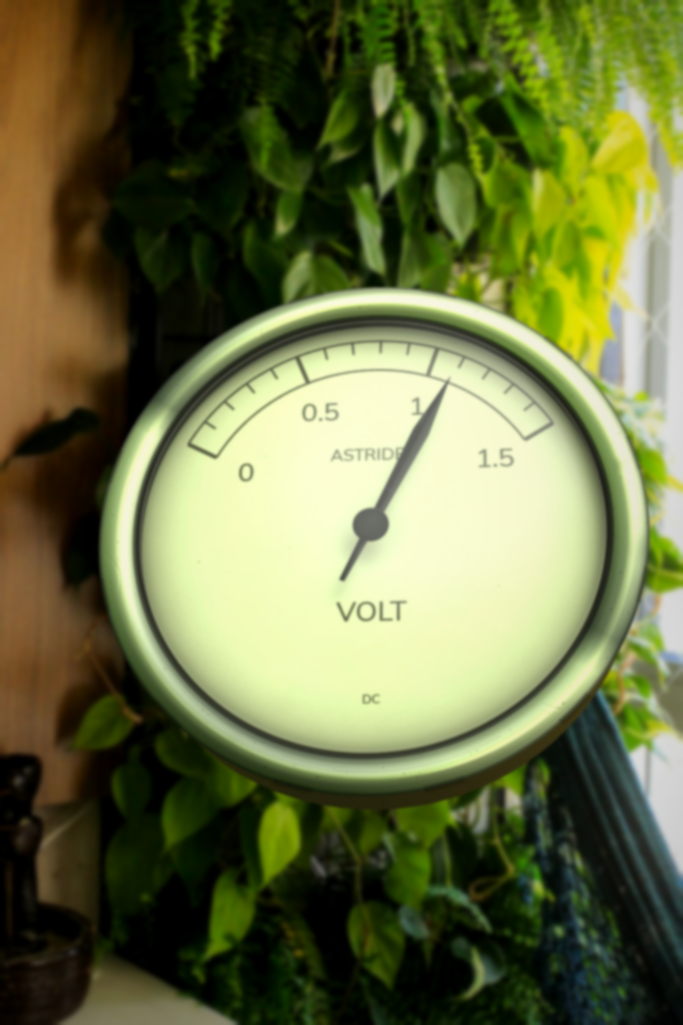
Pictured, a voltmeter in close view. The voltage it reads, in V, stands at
1.1 V
